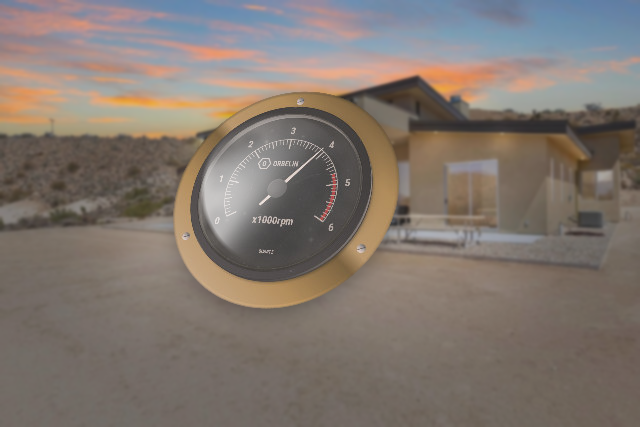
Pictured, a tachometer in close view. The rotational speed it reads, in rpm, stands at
4000 rpm
